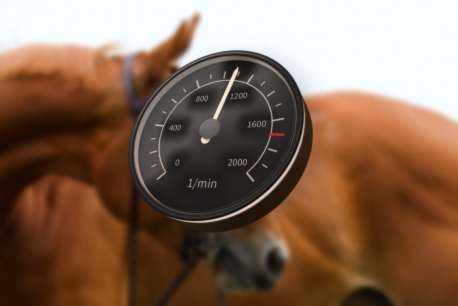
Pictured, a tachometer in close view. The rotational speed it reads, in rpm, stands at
1100 rpm
